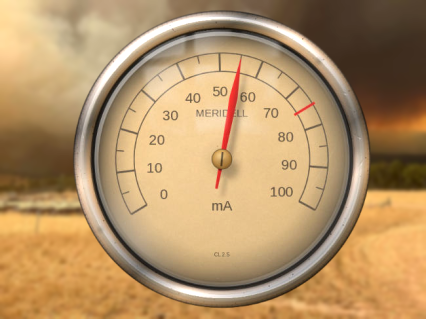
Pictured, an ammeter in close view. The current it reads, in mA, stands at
55 mA
